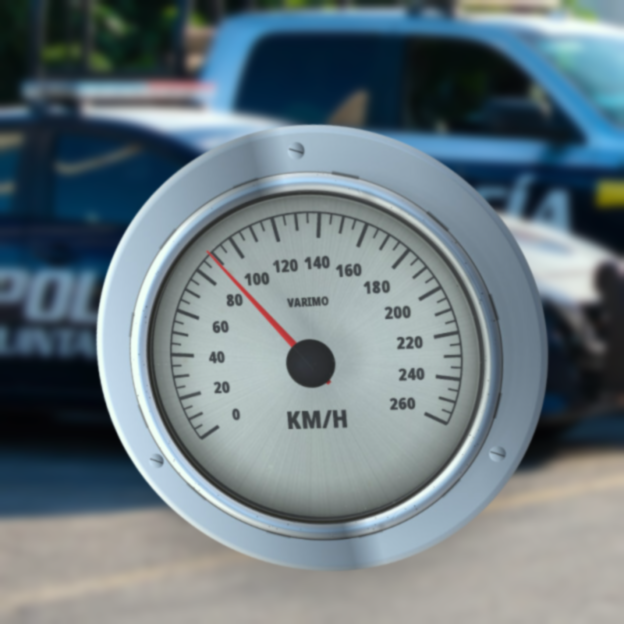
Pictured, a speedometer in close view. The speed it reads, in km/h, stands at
90 km/h
